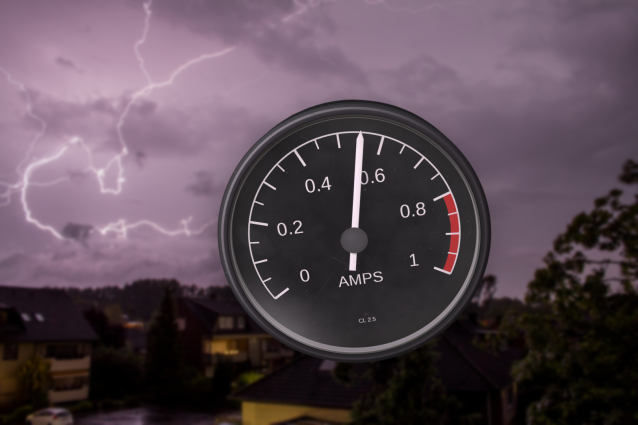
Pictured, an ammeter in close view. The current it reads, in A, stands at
0.55 A
